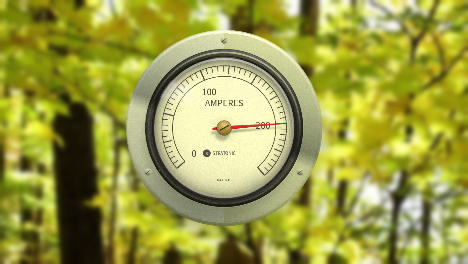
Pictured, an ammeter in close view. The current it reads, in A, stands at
200 A
